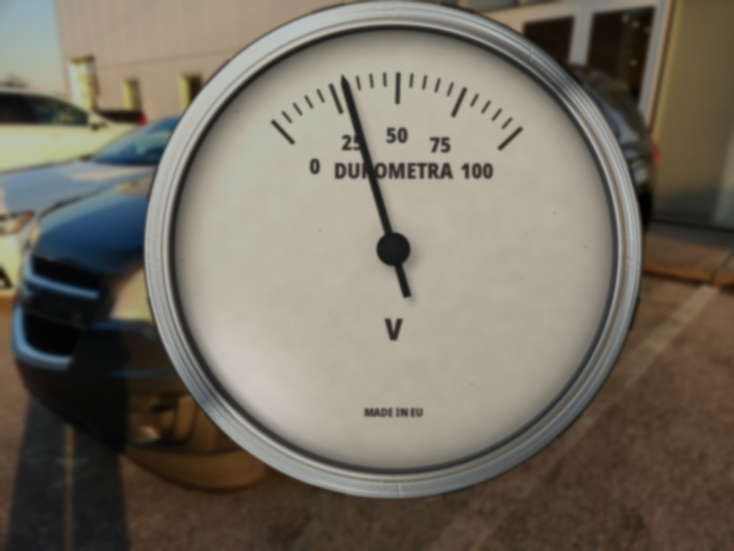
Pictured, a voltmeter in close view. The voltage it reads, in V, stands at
30 V
